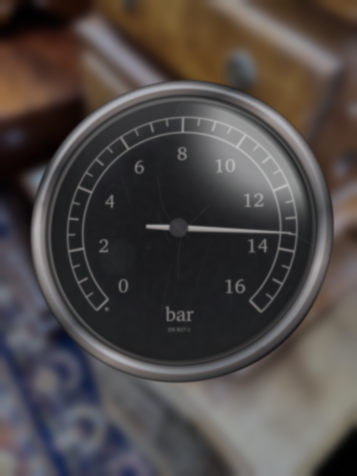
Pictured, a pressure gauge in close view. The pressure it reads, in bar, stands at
13.5 bar
